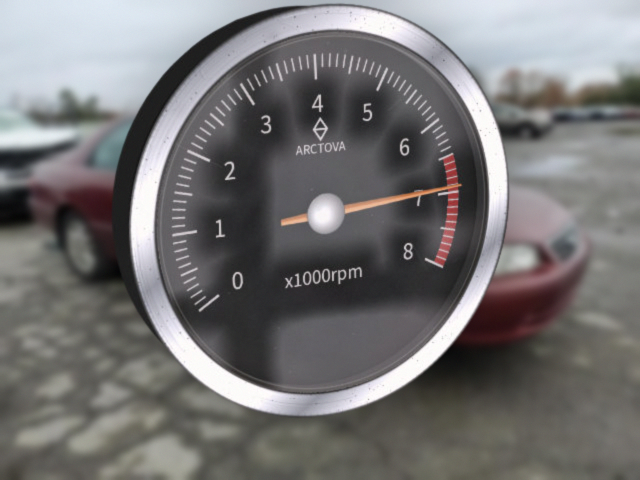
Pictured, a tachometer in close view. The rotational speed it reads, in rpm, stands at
6900 rpm
